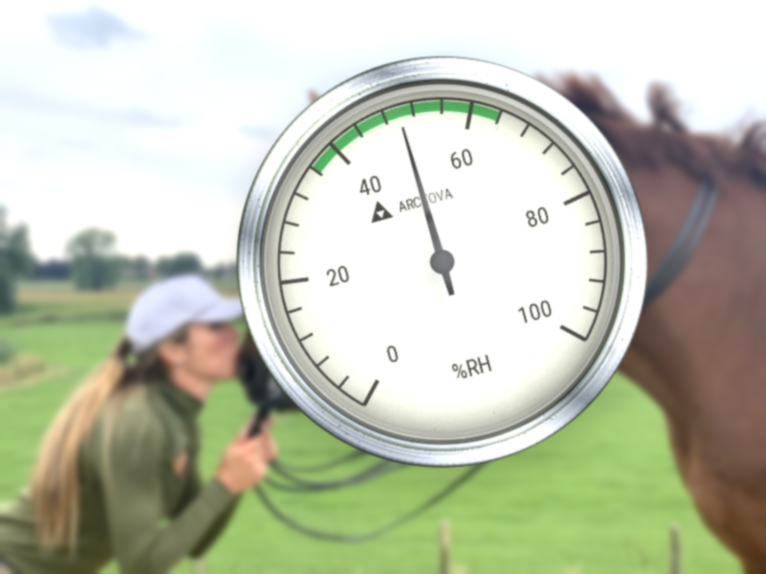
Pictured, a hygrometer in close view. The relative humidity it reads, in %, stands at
50 %
